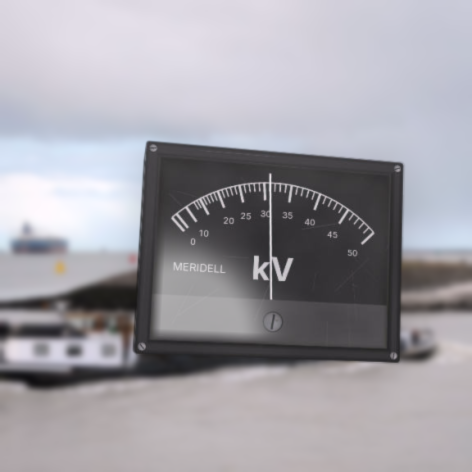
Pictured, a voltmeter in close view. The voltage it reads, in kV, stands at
31 kV
